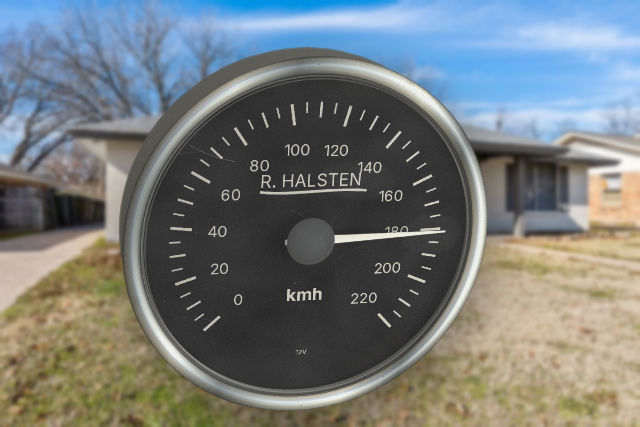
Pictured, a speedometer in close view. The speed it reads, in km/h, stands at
180 km/h
